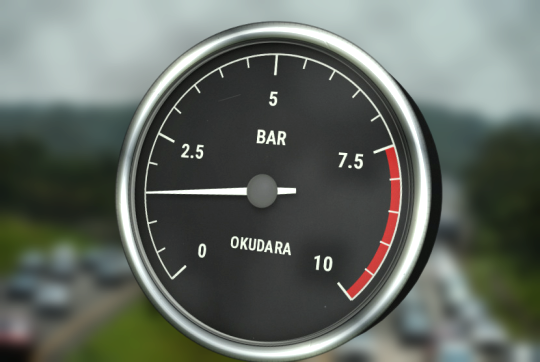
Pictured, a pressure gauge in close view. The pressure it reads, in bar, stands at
1.5 bar
